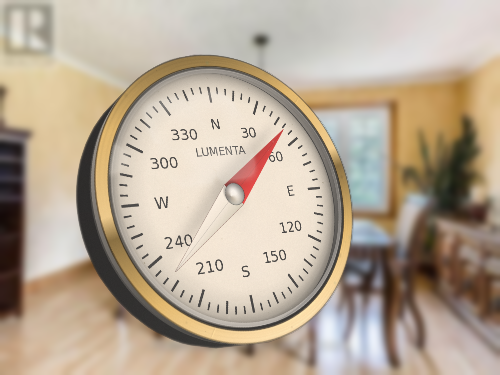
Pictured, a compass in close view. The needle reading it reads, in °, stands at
50 °
